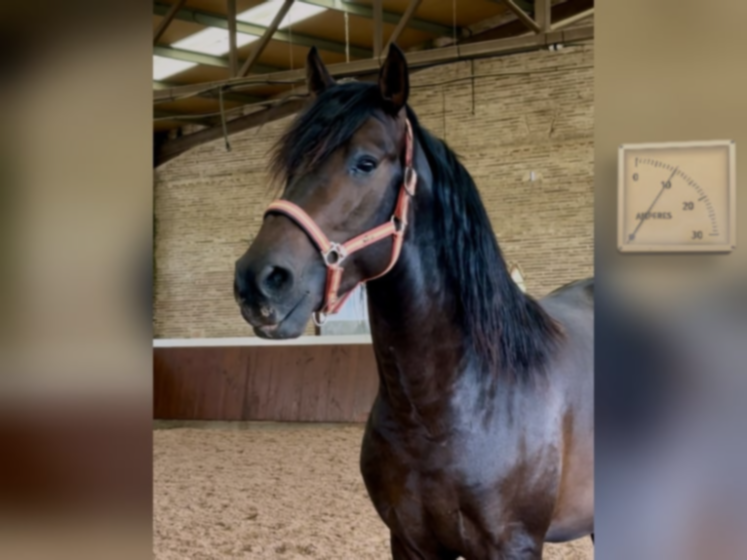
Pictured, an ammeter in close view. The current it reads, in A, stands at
10 A
